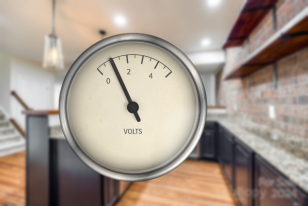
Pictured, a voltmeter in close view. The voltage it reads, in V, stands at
1 V
